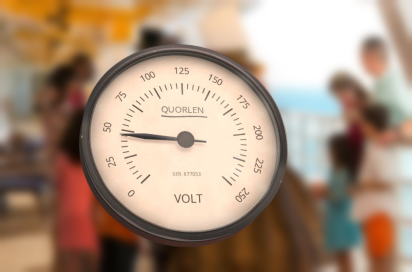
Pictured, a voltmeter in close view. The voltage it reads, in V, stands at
45 V
